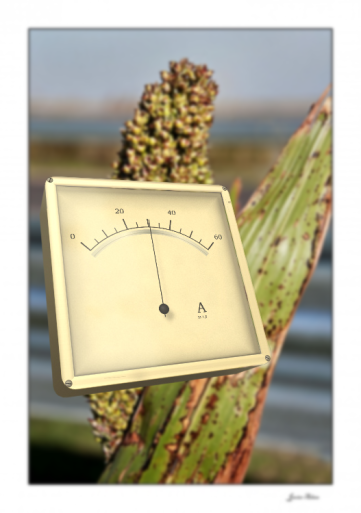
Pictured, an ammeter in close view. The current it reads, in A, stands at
30 A
